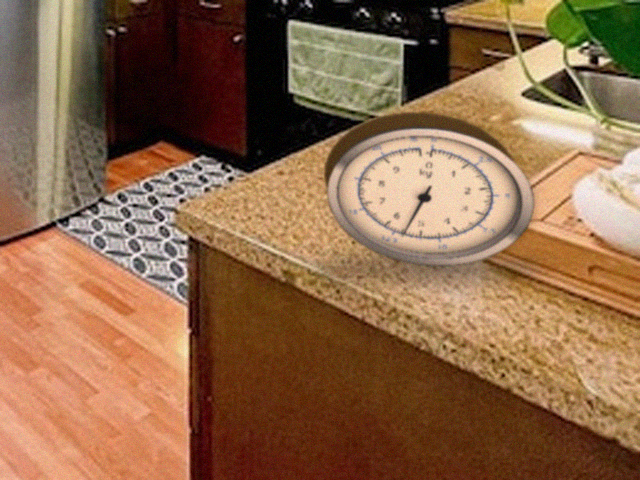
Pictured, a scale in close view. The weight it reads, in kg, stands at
5.5 kg
